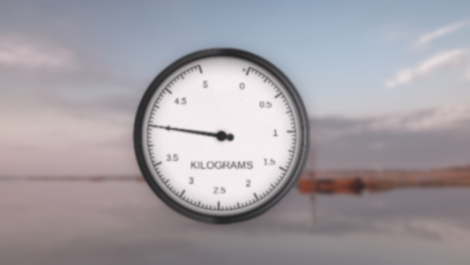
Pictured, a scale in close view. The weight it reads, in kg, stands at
4 kg
